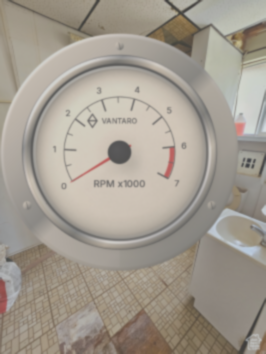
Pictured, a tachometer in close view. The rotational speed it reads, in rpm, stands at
0 rpm
